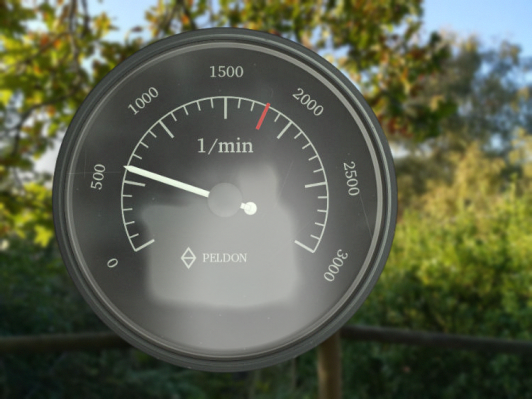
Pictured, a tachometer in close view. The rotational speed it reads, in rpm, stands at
600 rpm
